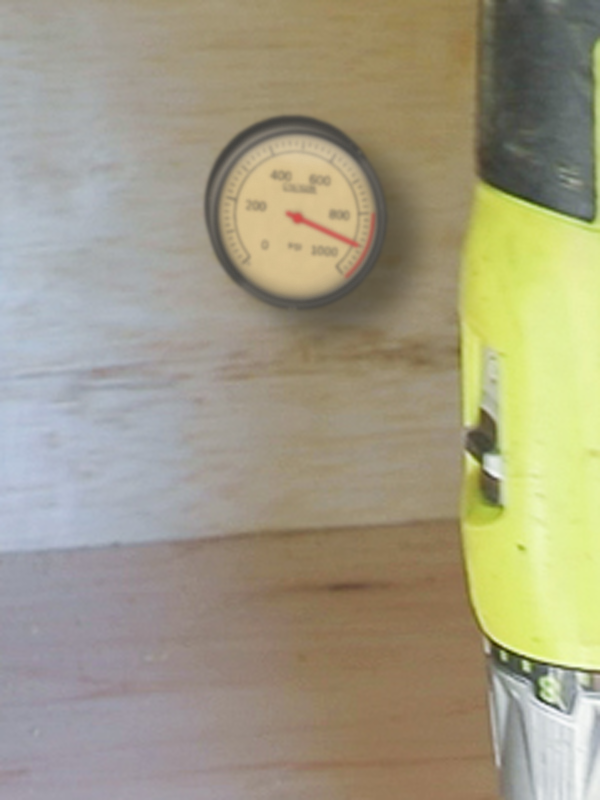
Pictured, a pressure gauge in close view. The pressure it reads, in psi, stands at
900 psi
